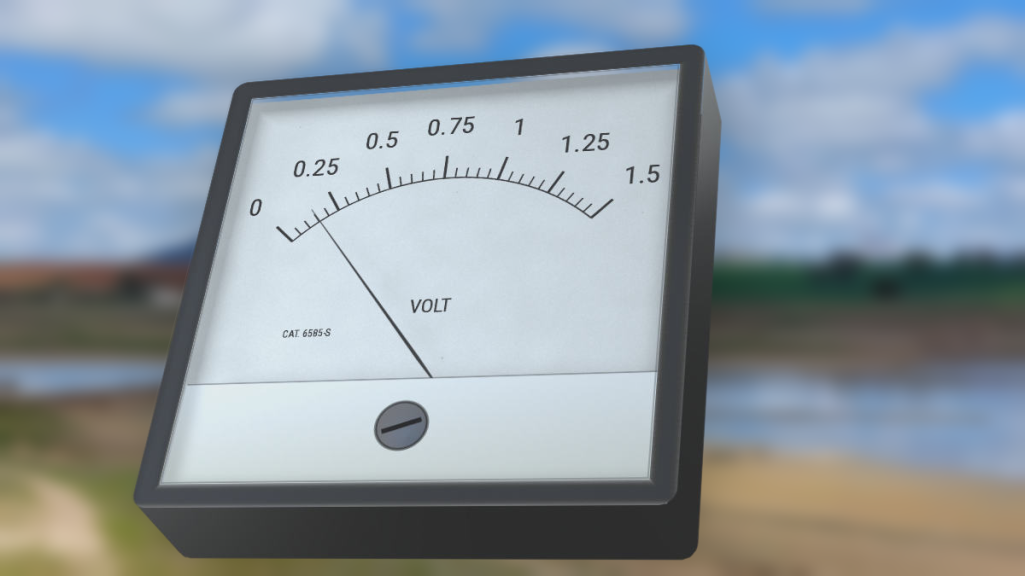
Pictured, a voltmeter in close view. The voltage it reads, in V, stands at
0.15 V
